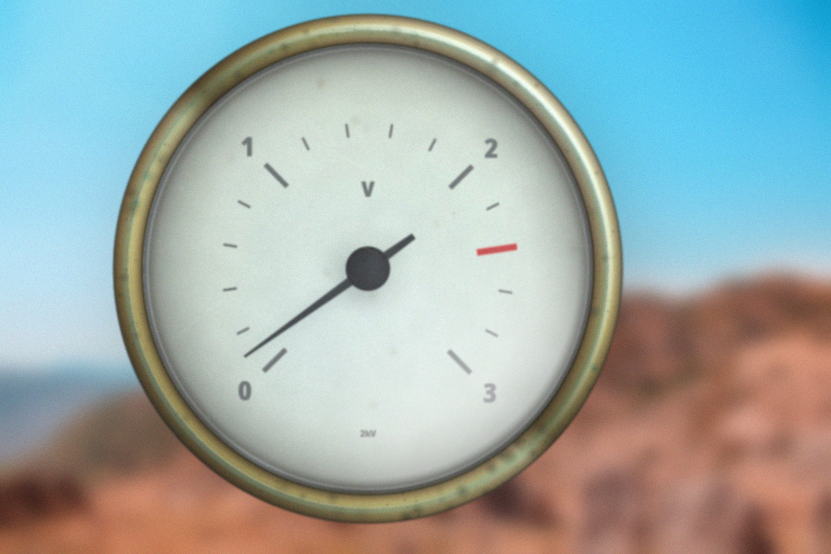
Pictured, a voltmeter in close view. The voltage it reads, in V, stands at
0.1 V
